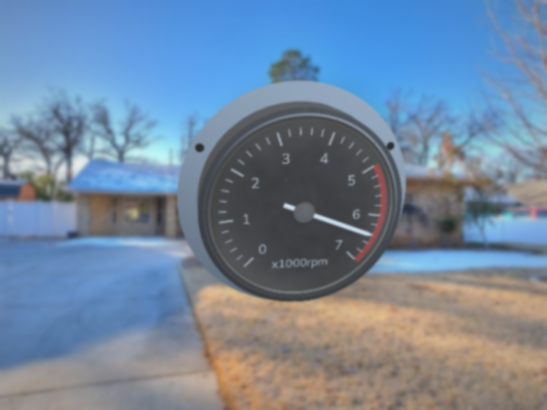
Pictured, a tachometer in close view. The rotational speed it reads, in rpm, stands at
6400 rpm
